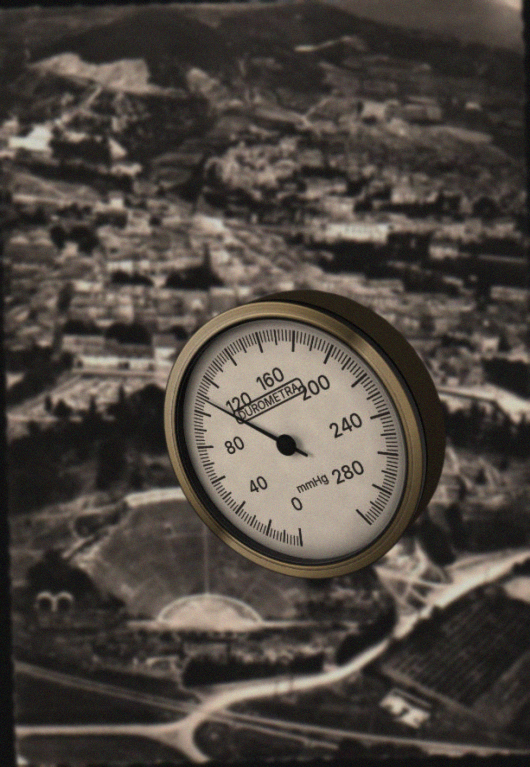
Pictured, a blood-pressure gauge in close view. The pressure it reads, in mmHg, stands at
110 mmHg
